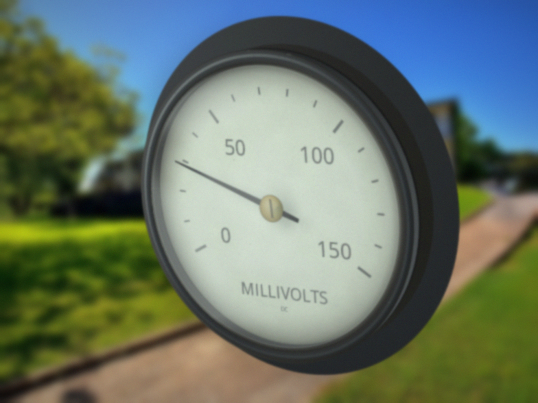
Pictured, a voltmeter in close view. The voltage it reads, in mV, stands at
30 mV
